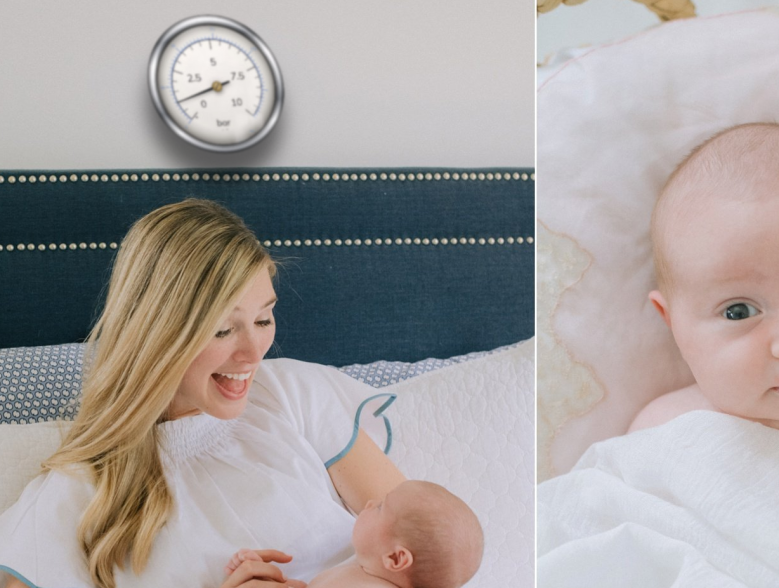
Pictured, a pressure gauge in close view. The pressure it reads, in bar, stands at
1 bar
